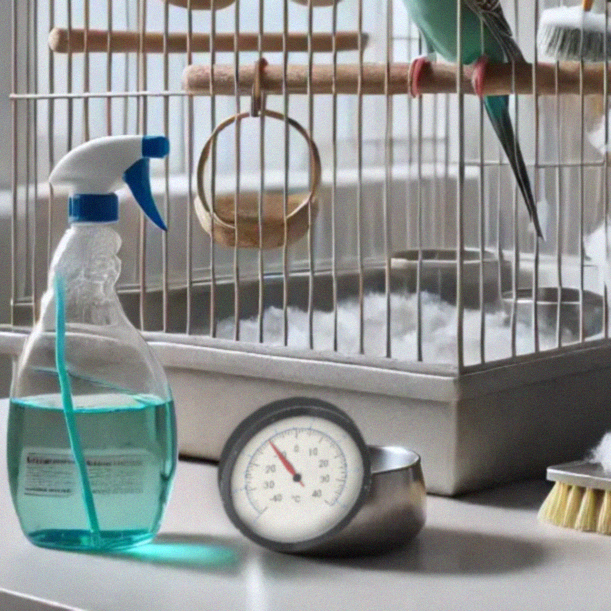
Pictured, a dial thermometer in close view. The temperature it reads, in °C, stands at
-10 °C
